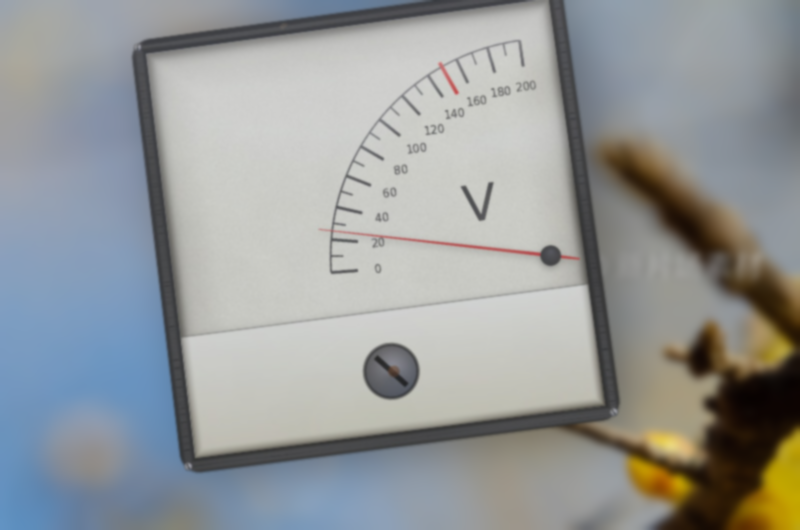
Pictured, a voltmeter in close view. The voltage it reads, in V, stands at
25 V
